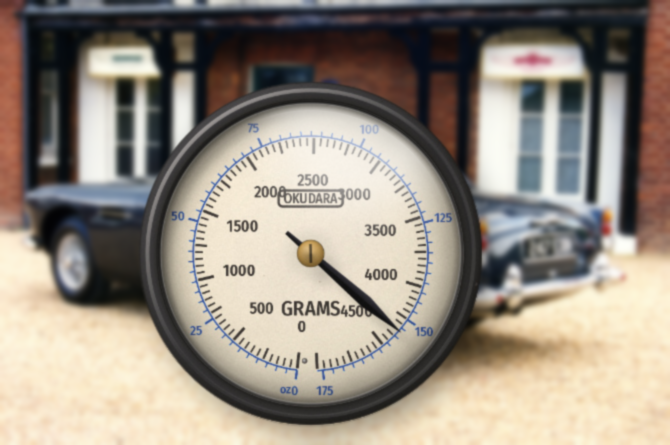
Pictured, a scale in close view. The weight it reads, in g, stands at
4350 g
